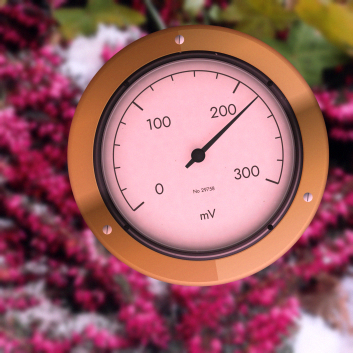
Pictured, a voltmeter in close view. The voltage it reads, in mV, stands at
220 mV
